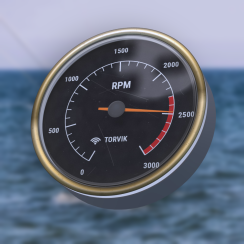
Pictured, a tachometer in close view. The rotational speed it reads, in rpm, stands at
2500 rpm
